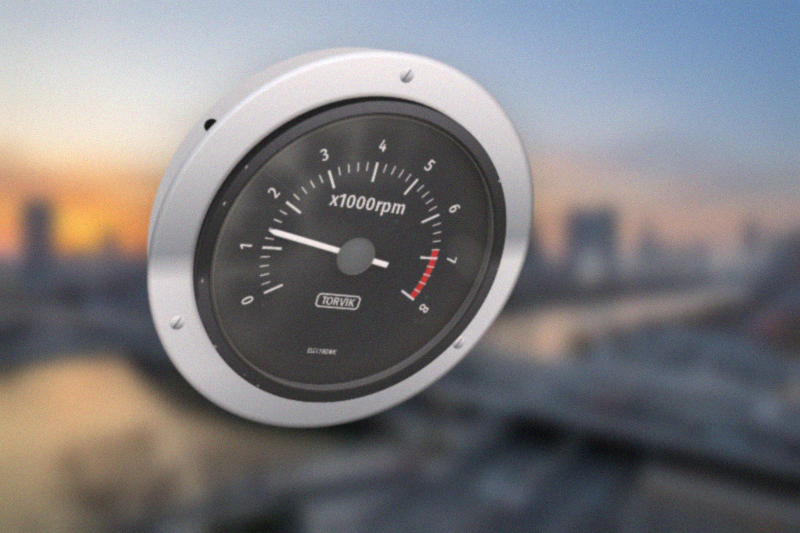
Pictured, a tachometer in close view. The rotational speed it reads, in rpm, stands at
1400 rpm
